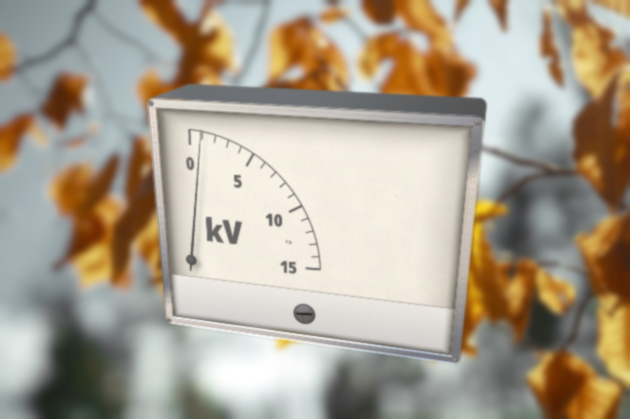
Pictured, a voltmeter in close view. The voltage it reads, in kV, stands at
1 kV
